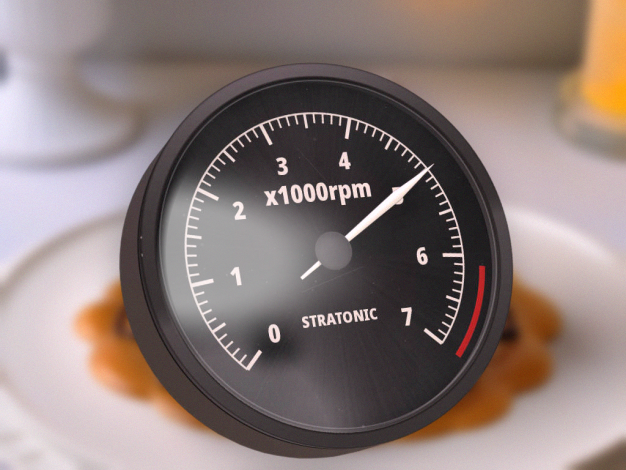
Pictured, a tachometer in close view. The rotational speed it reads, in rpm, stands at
5000 rpm
